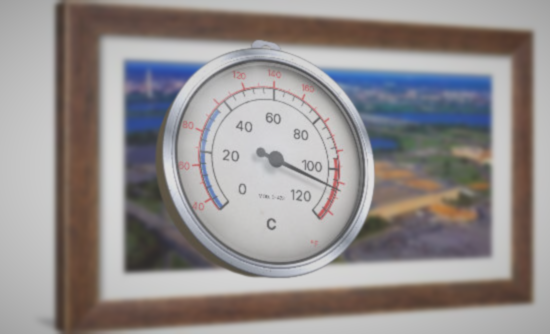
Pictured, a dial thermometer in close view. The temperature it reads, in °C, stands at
108 °C
